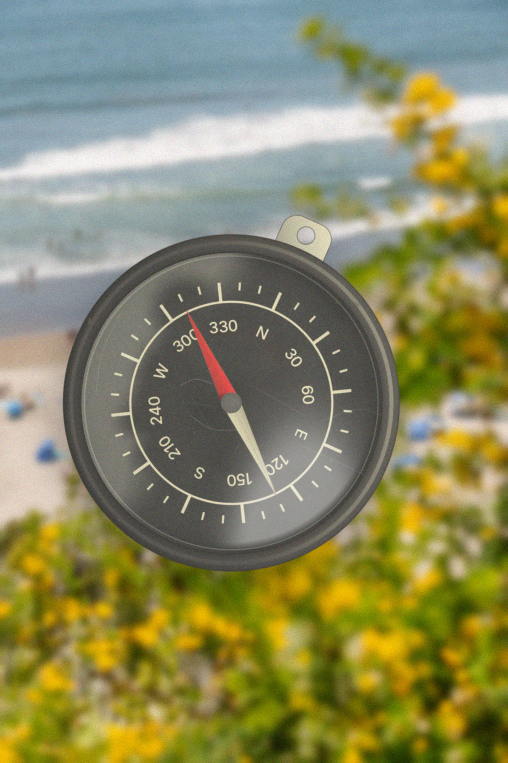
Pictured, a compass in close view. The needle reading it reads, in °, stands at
310 °
